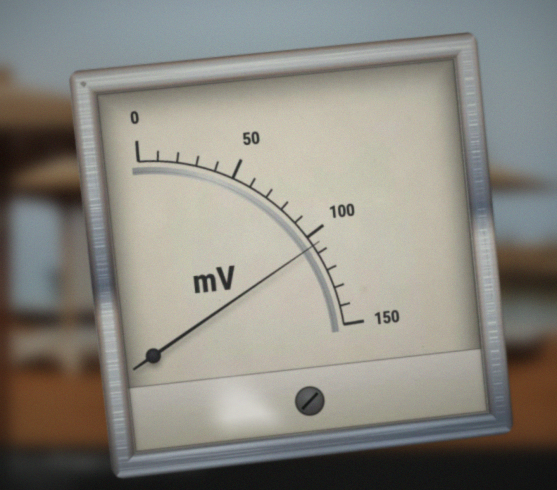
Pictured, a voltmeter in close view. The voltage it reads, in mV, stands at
105 mV
